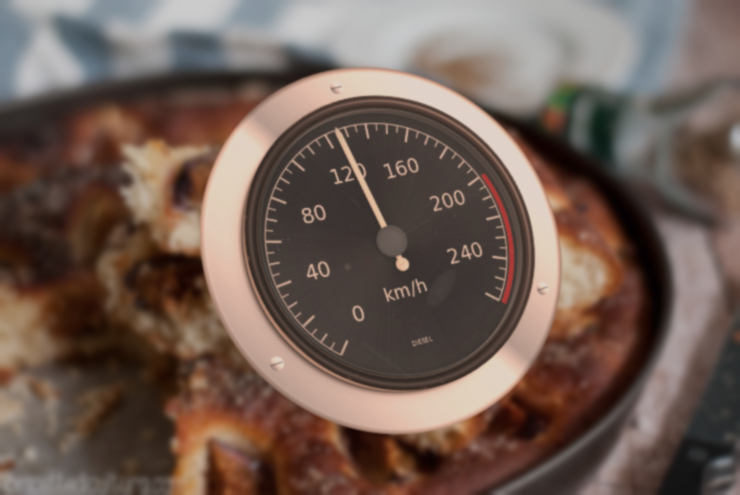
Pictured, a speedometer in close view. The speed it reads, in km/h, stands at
125 km/h
